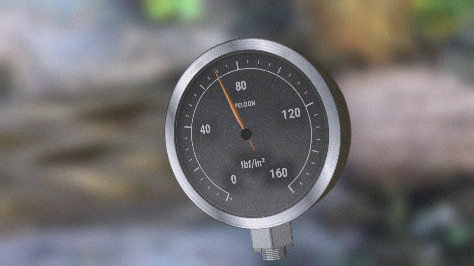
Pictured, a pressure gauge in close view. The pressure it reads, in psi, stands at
70 psi
